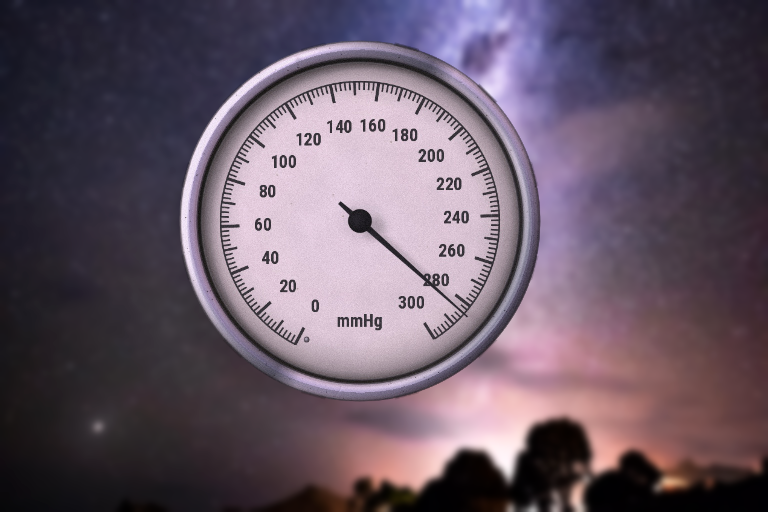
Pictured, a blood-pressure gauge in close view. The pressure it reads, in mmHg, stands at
284 mmHg
